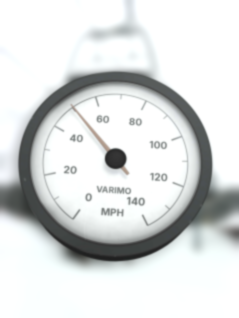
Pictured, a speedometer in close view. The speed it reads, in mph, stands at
50 mph
